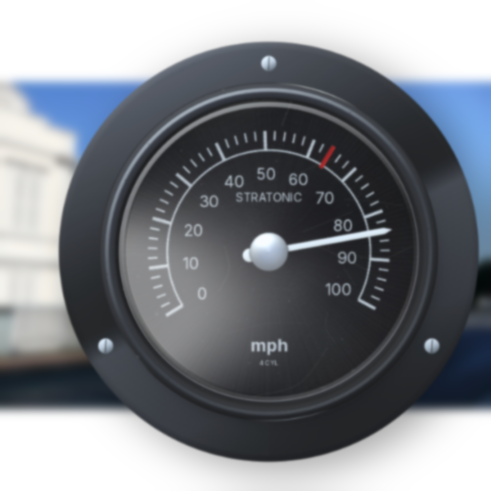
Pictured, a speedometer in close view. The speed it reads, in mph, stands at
84 mph
